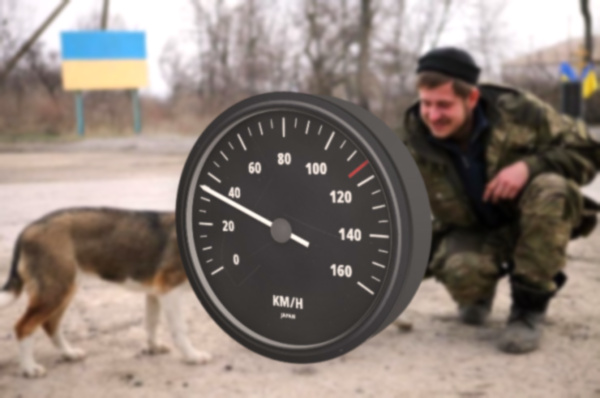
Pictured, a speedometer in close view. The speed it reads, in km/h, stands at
35 km/h
